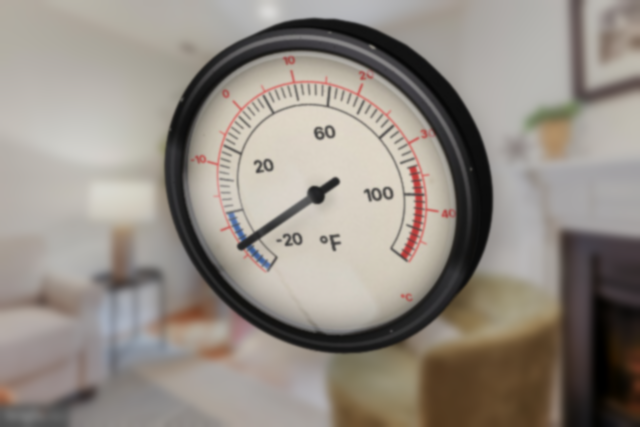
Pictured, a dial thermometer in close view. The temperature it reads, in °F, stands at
-10 °F
